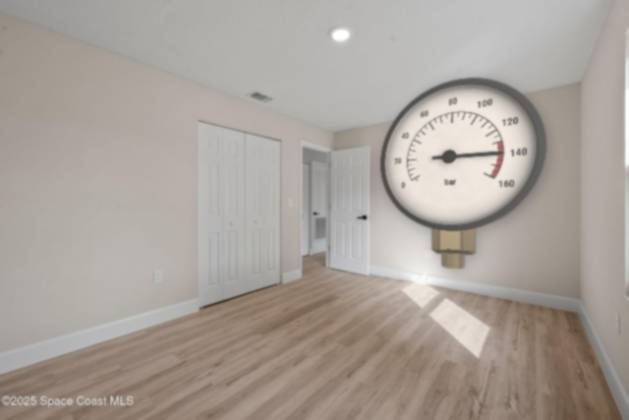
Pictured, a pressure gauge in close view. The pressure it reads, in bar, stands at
140 bar
